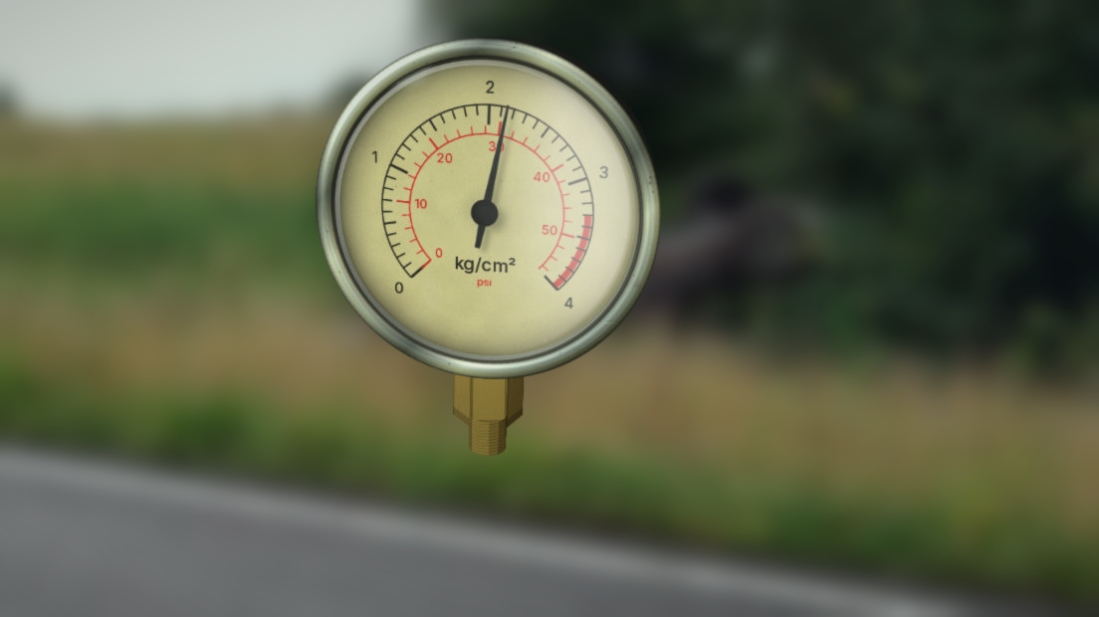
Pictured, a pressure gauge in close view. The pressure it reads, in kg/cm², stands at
2.15 kg/cm²
